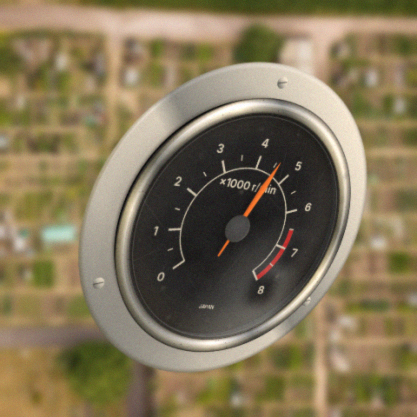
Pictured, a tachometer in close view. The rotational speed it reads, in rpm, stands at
4500 rpm
